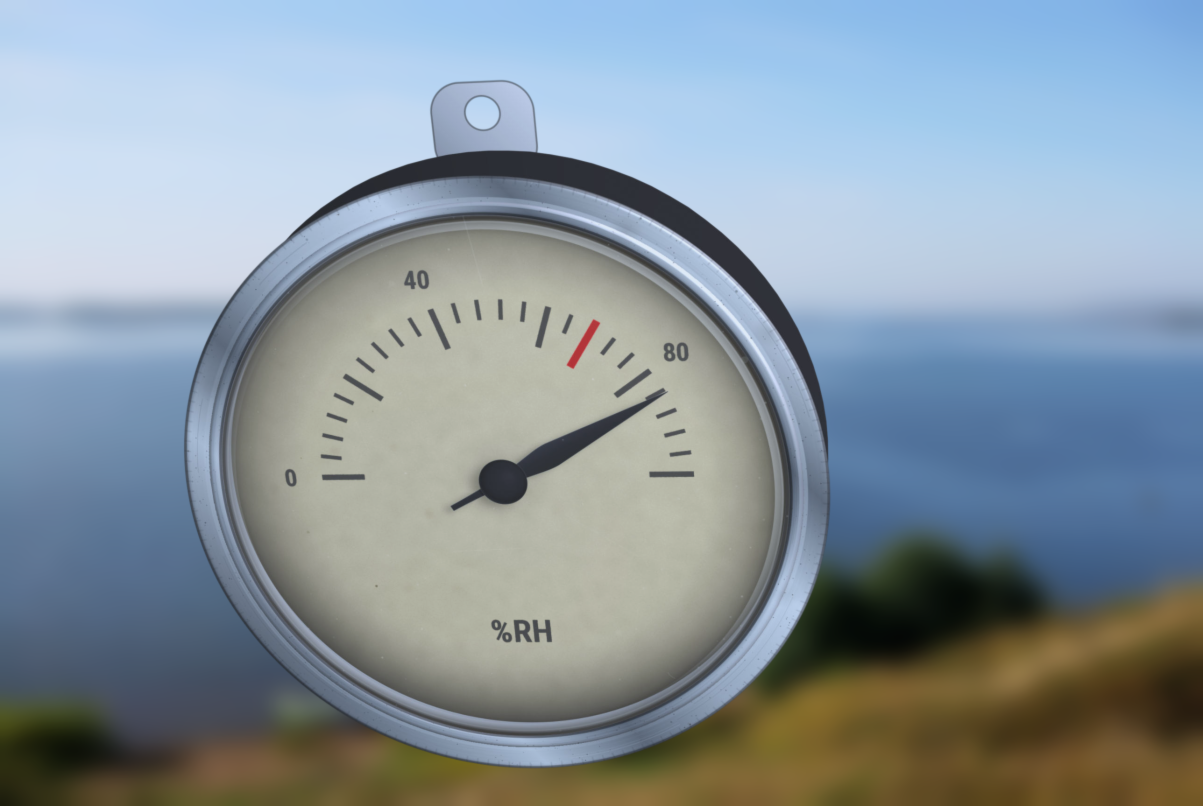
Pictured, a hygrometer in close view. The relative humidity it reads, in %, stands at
84 %
